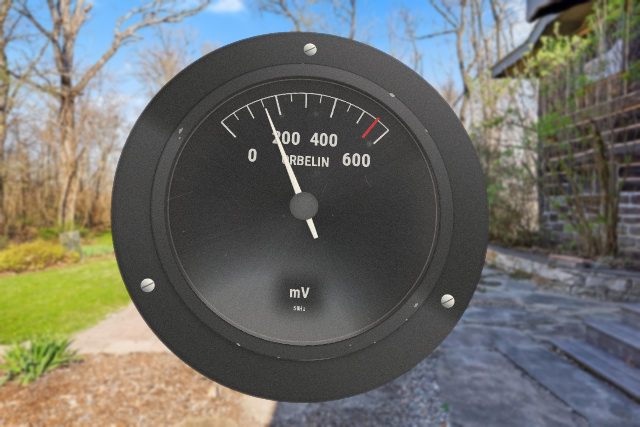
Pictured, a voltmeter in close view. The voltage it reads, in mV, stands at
150 mV
